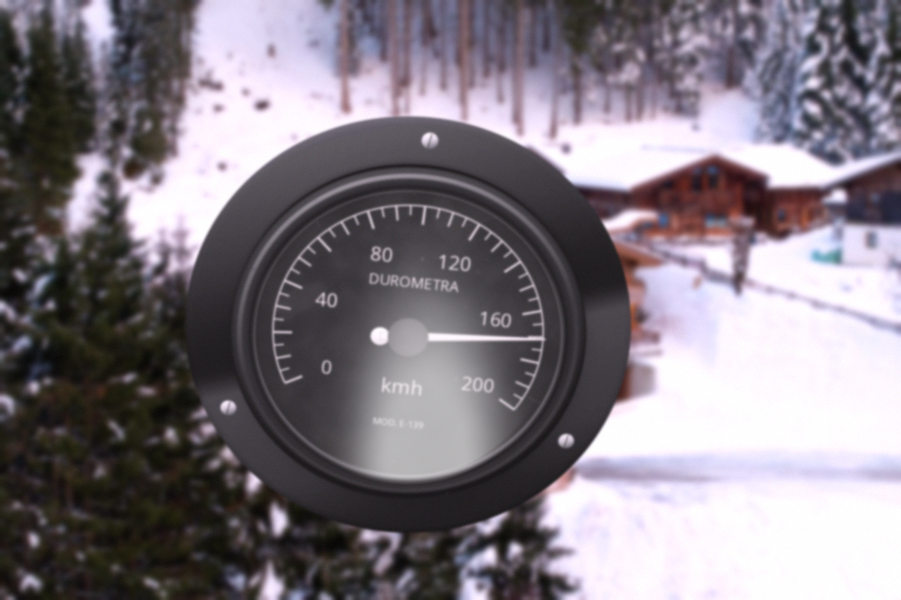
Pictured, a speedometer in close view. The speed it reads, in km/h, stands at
170 km/h
